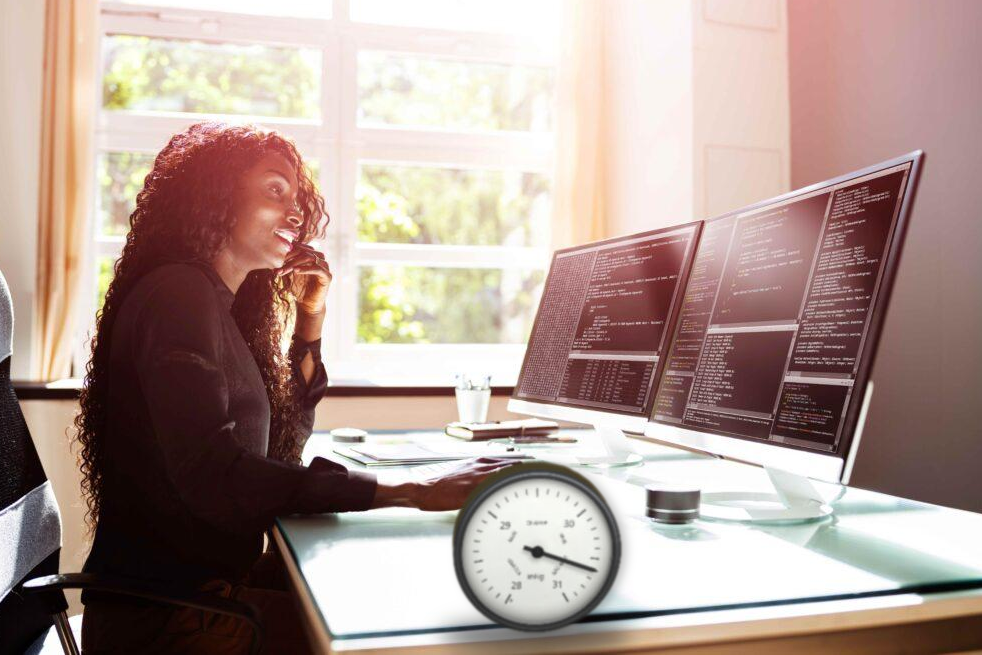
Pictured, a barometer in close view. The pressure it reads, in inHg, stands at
30.6 inHg
